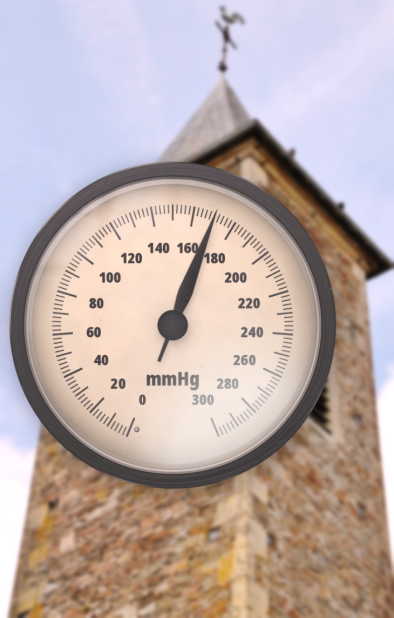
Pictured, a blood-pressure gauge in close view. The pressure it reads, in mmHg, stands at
170 mmHg
